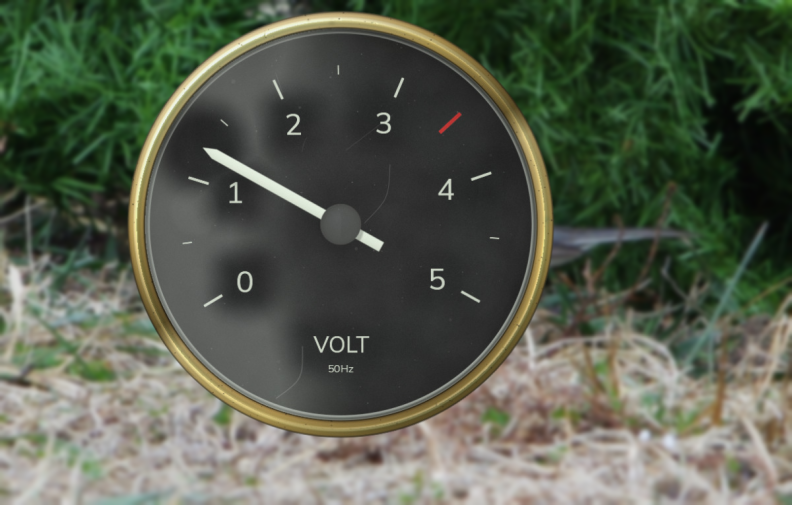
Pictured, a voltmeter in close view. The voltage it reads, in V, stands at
1.25 V
